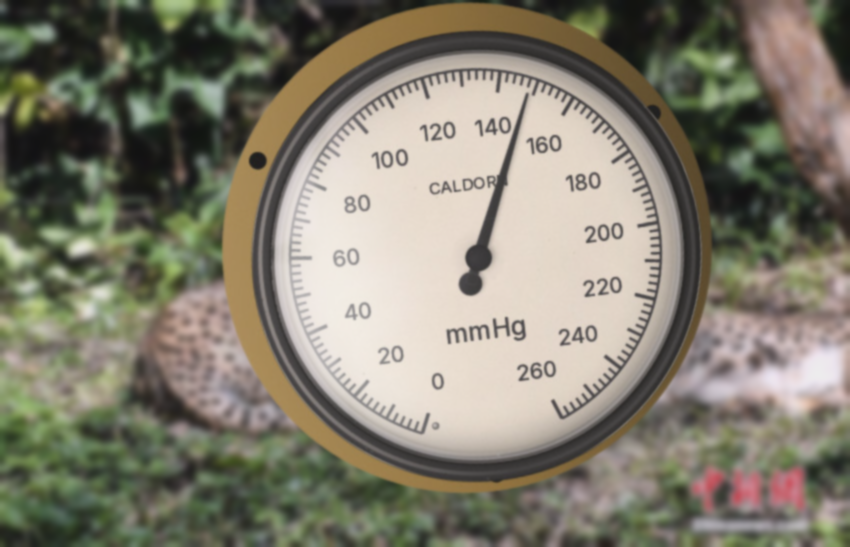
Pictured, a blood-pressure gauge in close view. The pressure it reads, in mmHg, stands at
148 mmHg
